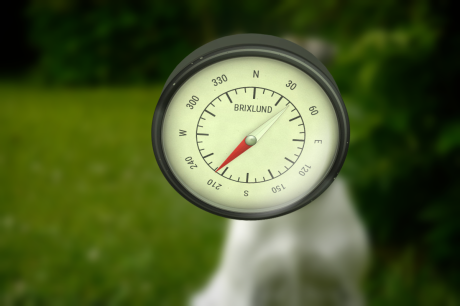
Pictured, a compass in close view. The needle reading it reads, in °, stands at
220 °
